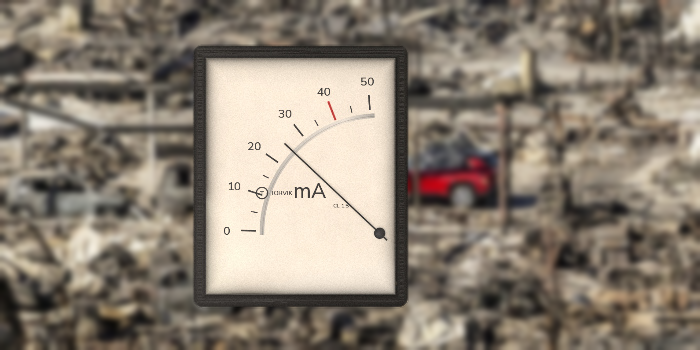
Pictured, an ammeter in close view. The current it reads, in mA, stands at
25 mA
